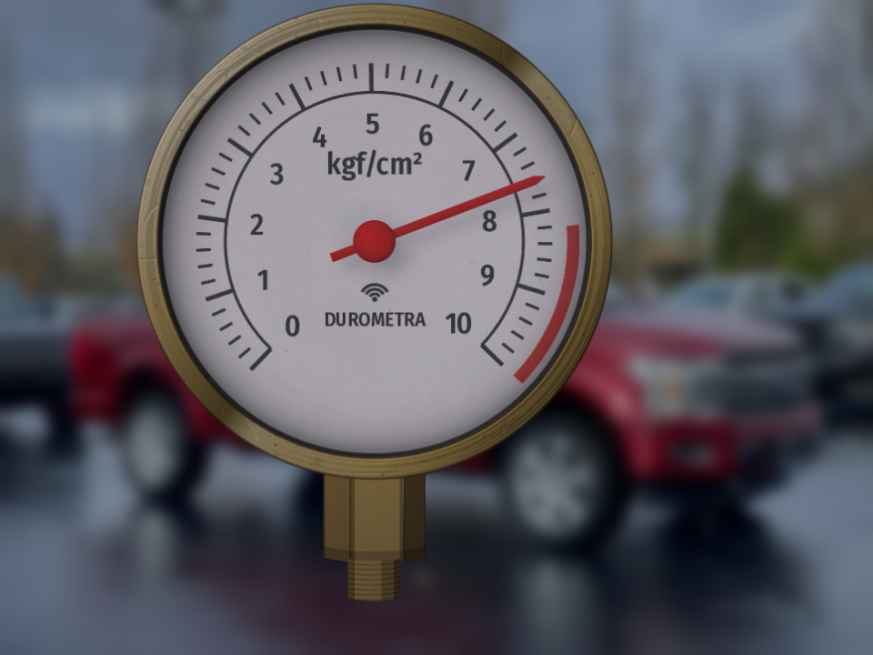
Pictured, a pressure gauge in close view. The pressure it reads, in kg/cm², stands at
7.6 kg/cm²
